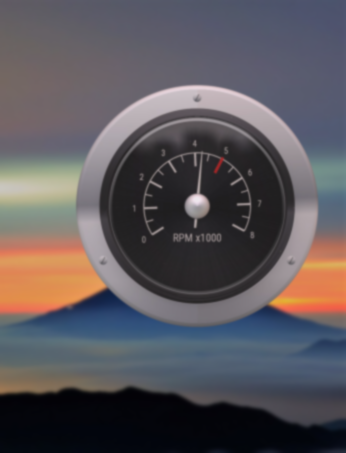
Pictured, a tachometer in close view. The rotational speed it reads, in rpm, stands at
4250 rpm
